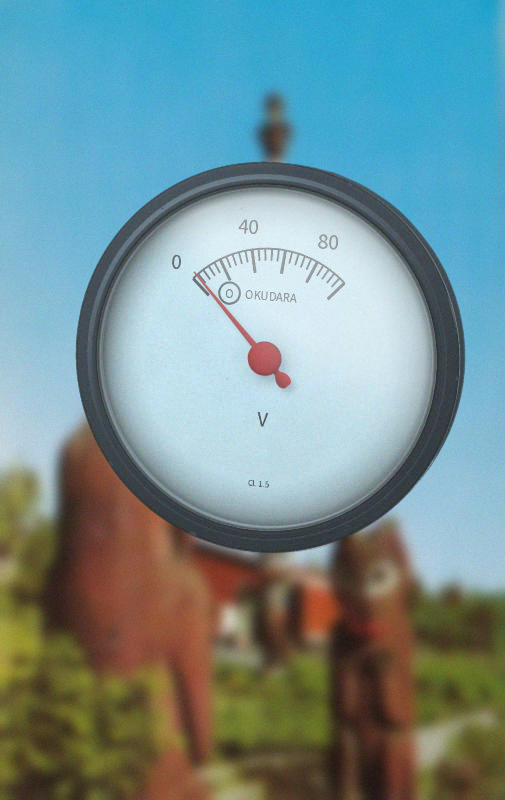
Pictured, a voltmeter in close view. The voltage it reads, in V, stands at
4 V
